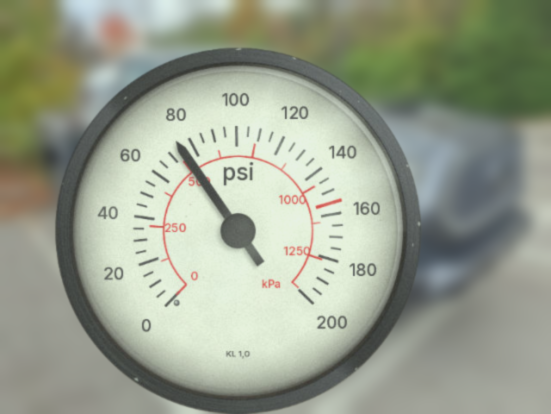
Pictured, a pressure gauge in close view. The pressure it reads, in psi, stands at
75 psi
